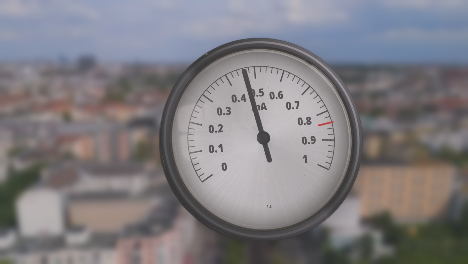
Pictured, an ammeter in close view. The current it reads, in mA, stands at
0.46 mA
